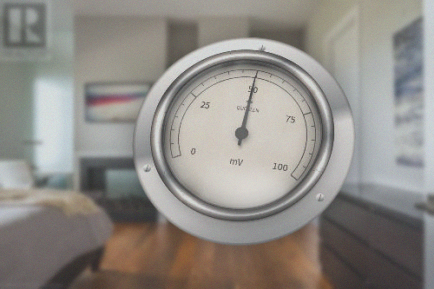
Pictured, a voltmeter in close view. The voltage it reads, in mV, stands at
50 mV
